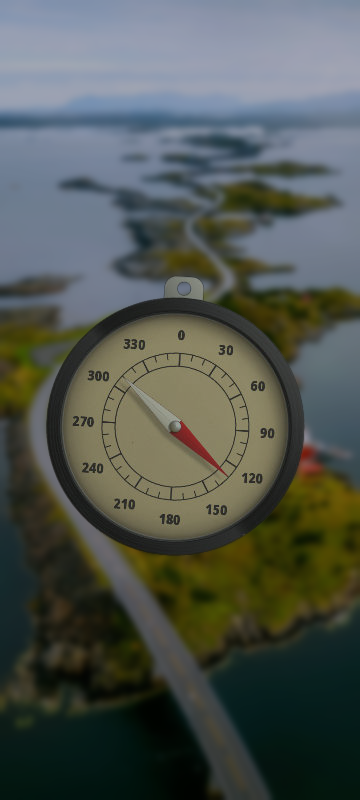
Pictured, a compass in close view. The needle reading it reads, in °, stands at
130 °
